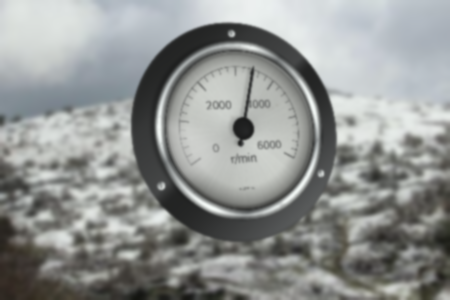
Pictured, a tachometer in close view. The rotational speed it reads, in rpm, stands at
3400 rpm
